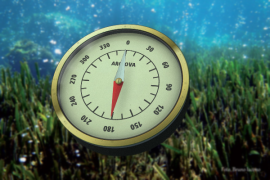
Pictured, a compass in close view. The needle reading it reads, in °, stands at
180 °
